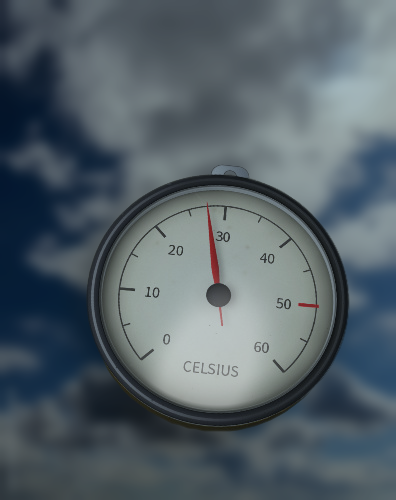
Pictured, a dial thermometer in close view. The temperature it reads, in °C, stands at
27.5 °C
